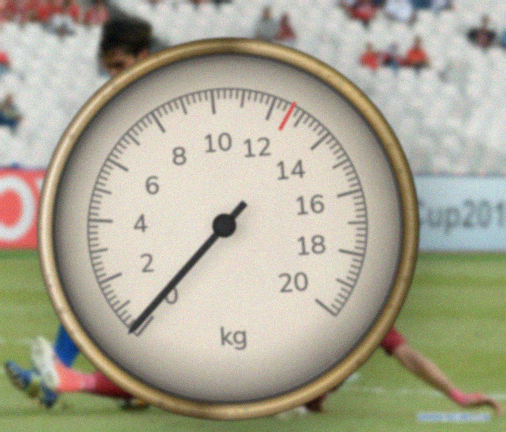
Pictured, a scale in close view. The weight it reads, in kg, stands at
0.2 kg
